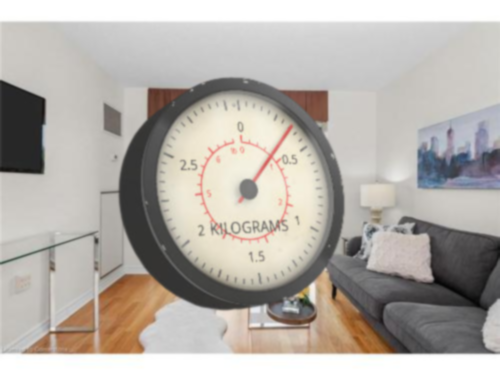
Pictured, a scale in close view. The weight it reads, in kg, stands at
0.35 kg
